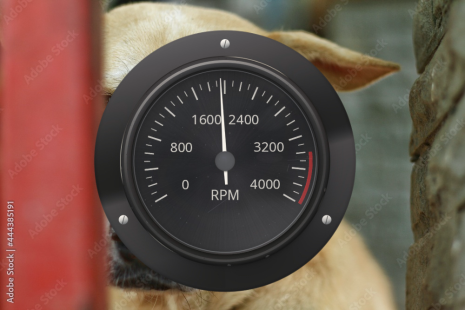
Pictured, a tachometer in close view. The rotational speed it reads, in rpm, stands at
1950 rpm
